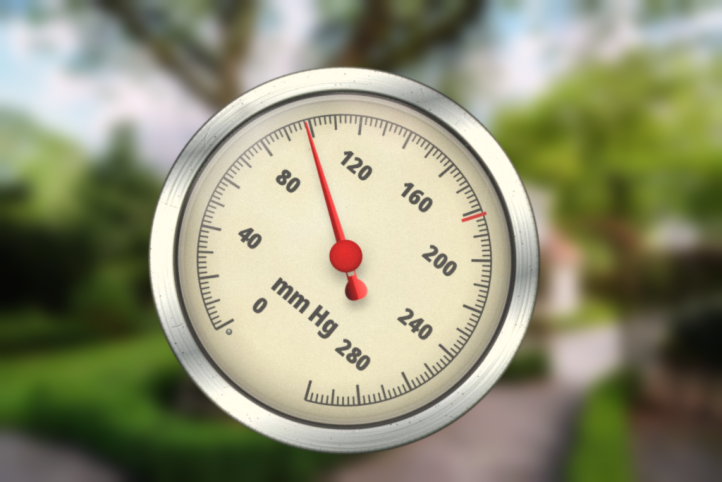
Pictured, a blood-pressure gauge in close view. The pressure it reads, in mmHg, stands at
98 mmHg
